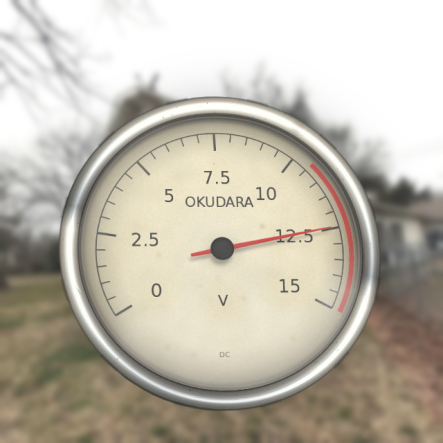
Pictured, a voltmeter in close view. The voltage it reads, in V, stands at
12.5 V
